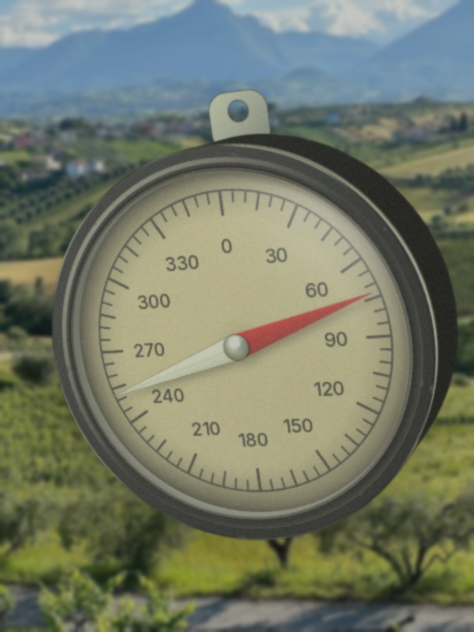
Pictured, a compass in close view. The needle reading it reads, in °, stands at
72.5 °
